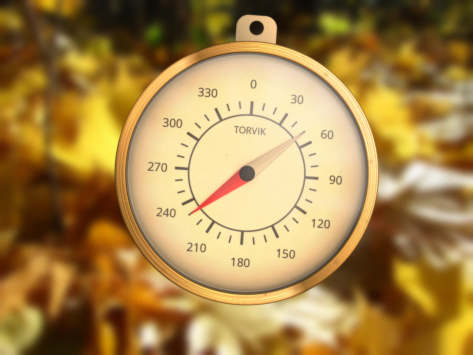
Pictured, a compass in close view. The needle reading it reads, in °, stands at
230 °
